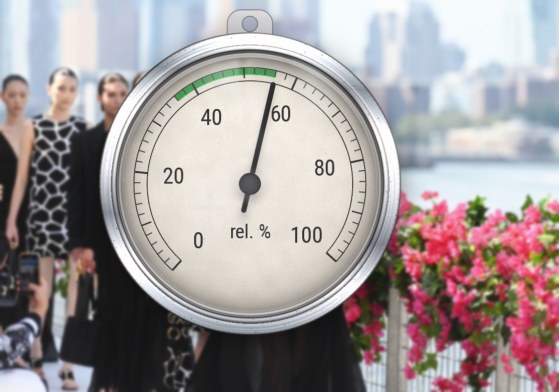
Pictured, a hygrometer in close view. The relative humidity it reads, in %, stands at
56 %
